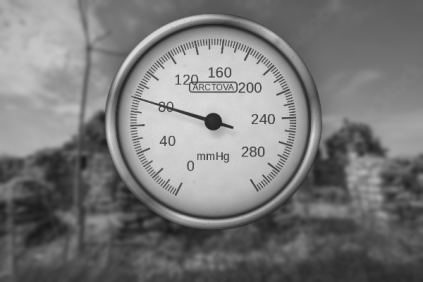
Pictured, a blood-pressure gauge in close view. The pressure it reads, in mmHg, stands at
80 mmHg
